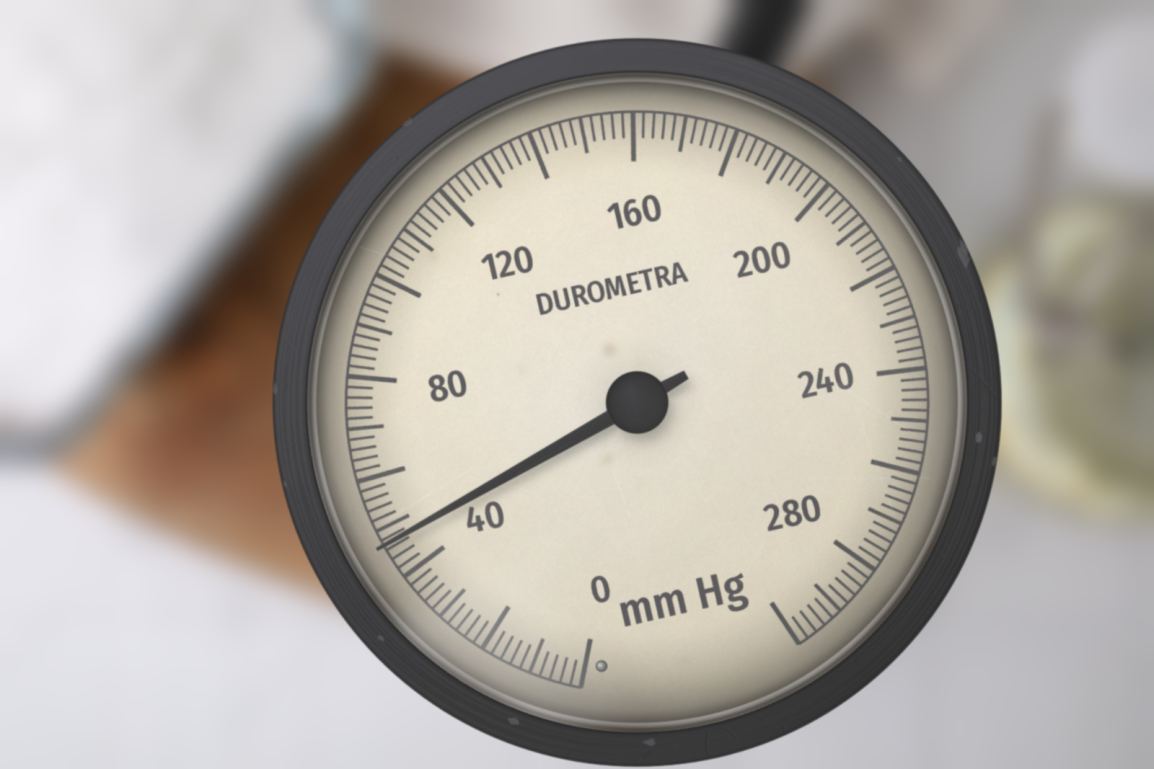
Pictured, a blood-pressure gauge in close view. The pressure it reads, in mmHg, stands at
47 mmHg
